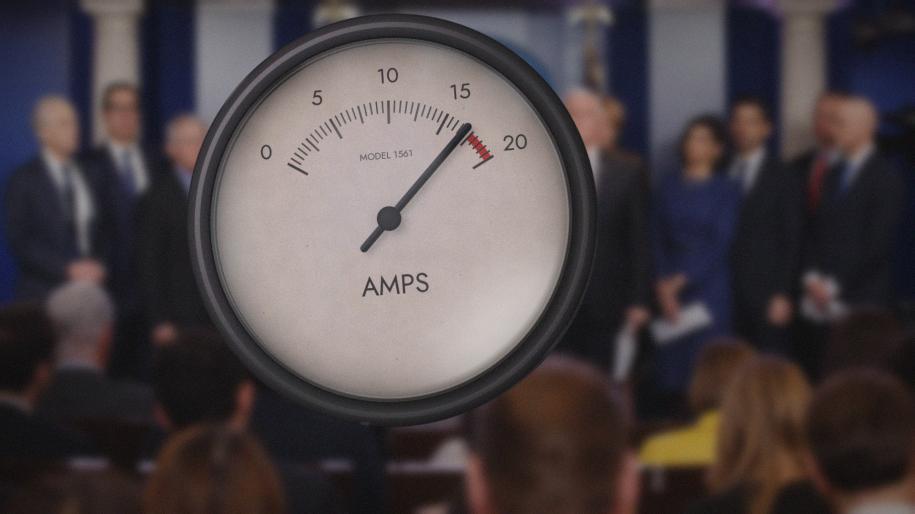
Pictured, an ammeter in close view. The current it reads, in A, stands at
17 A
